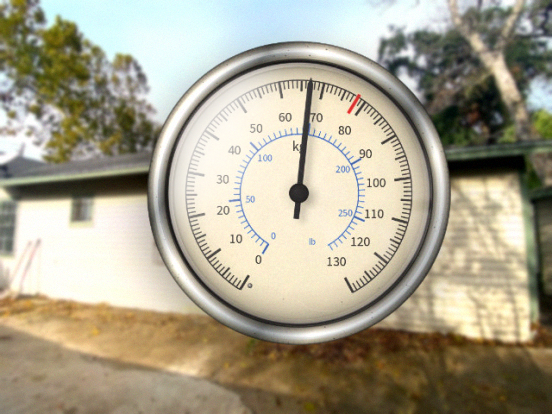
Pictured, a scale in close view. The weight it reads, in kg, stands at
67 kg
